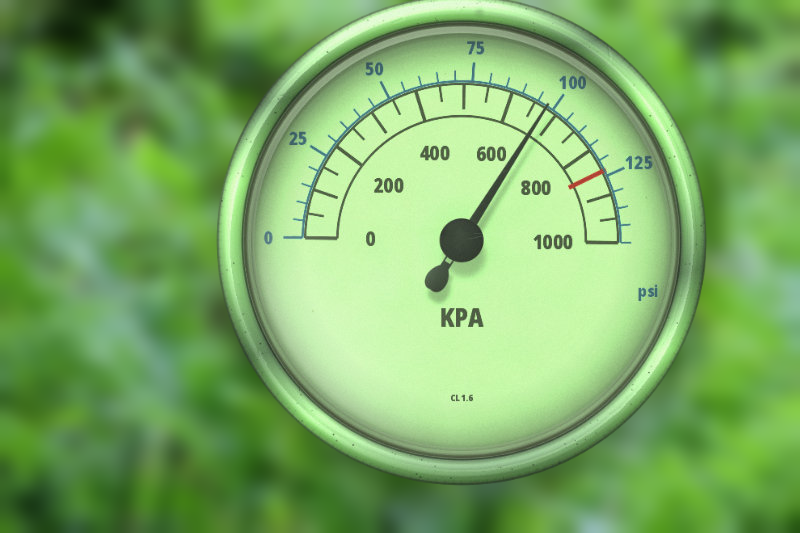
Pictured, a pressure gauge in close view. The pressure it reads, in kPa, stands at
675 kPa
